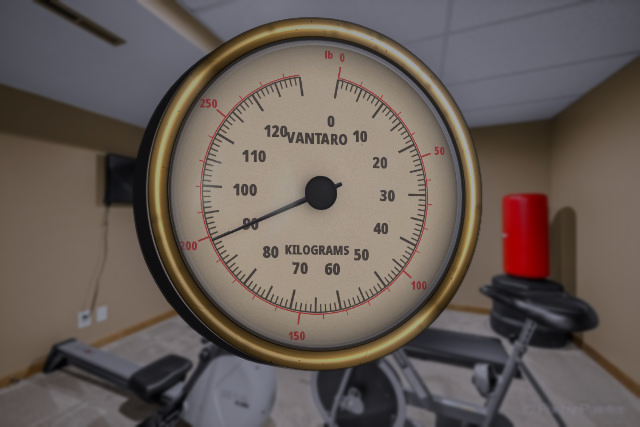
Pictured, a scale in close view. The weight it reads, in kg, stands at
90 kg
